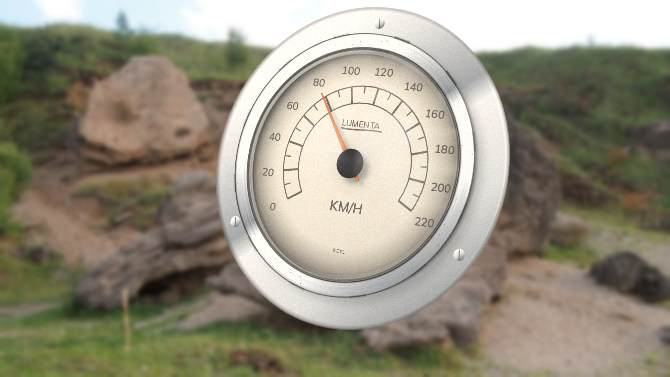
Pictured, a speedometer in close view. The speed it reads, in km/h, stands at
80 km/h
